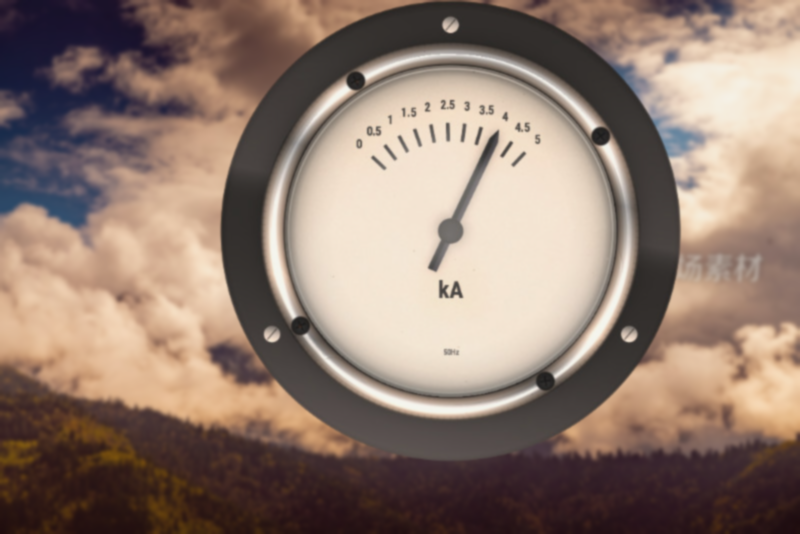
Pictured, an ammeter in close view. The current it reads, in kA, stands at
4 kA
